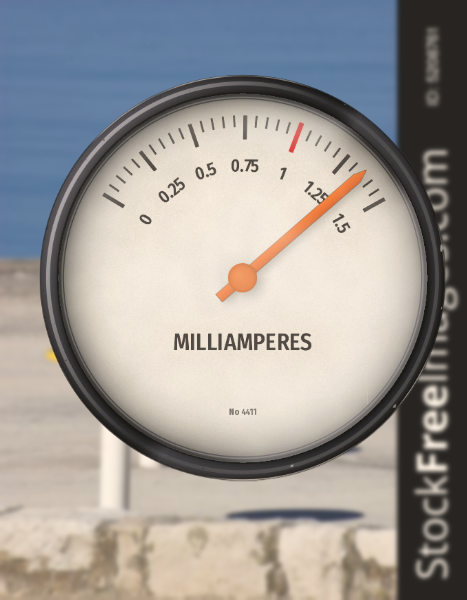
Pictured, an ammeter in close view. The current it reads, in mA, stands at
1.35 mA
